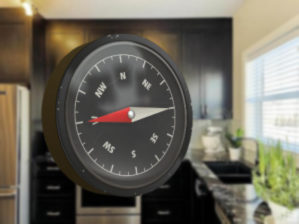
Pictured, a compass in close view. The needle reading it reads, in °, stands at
270 °
